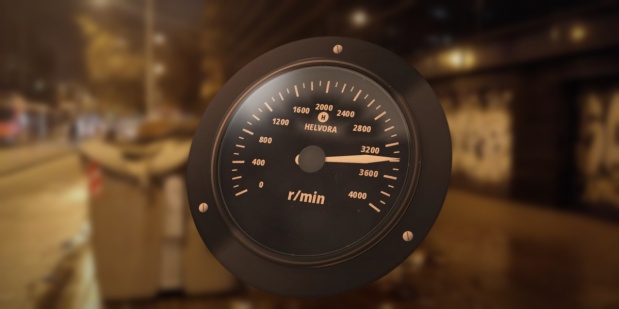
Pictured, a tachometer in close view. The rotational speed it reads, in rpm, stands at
3400 rpm
